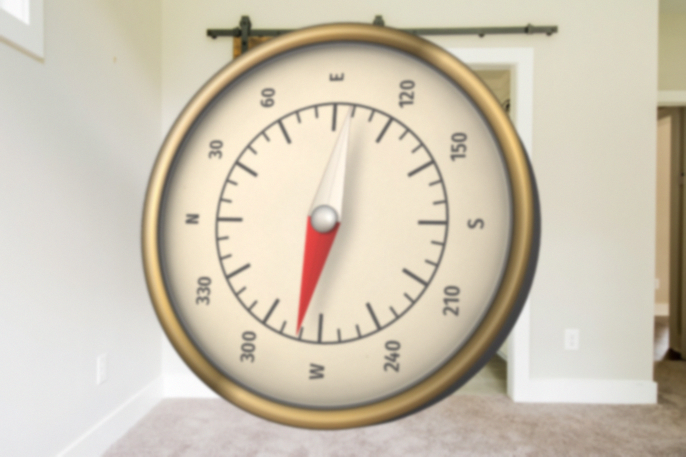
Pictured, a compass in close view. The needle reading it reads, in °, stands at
280 °
